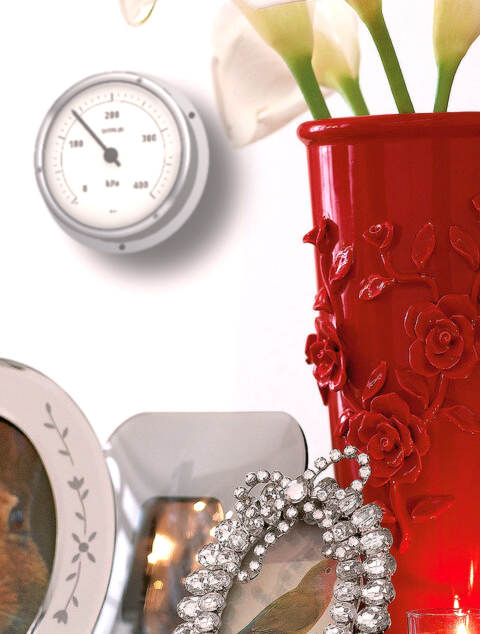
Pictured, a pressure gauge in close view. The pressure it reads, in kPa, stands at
140 kPa
